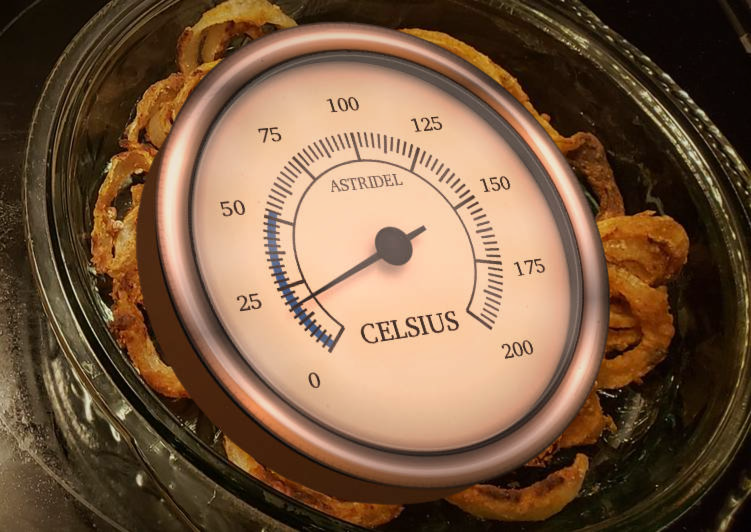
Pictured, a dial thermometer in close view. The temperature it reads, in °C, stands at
17.5 °C
